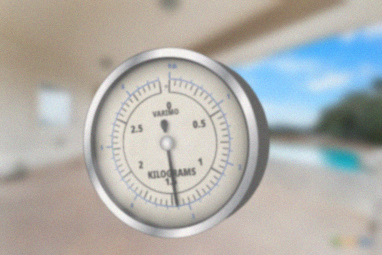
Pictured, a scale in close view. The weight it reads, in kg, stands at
1.45 kg
